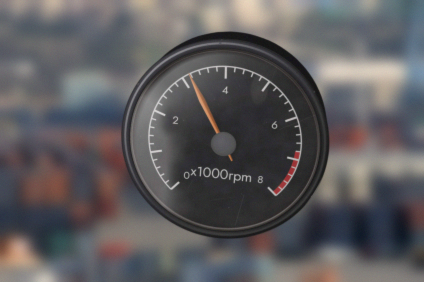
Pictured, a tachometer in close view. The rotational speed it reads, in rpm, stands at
3200 rpm
